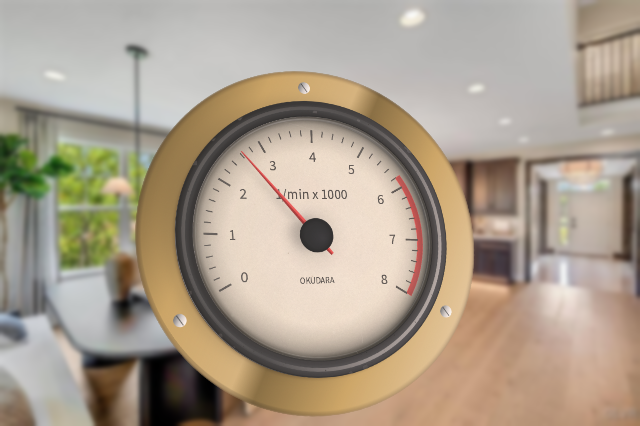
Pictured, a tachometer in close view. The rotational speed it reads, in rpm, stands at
2600 rpm
